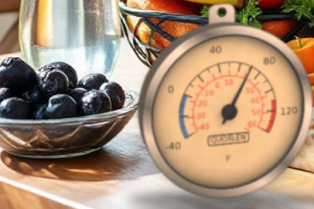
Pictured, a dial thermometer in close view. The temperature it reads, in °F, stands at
70 °F
